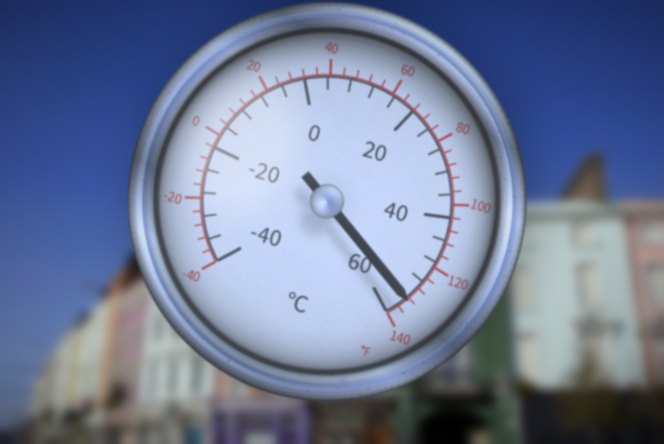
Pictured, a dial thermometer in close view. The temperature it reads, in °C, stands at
56 °C
